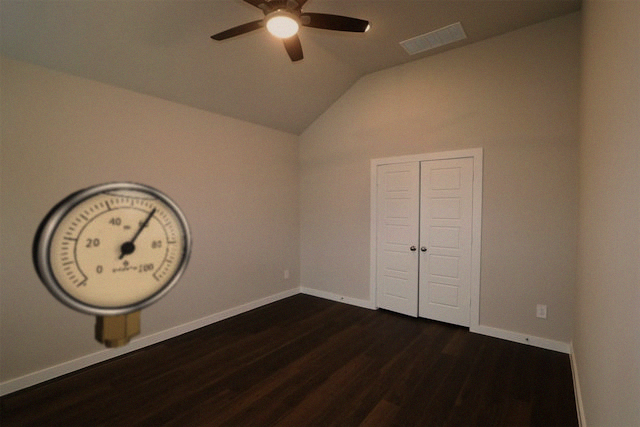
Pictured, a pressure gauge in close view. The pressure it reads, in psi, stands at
60 psi
